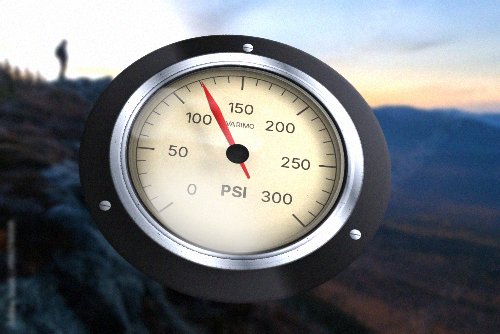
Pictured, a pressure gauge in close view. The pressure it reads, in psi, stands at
120 psi
